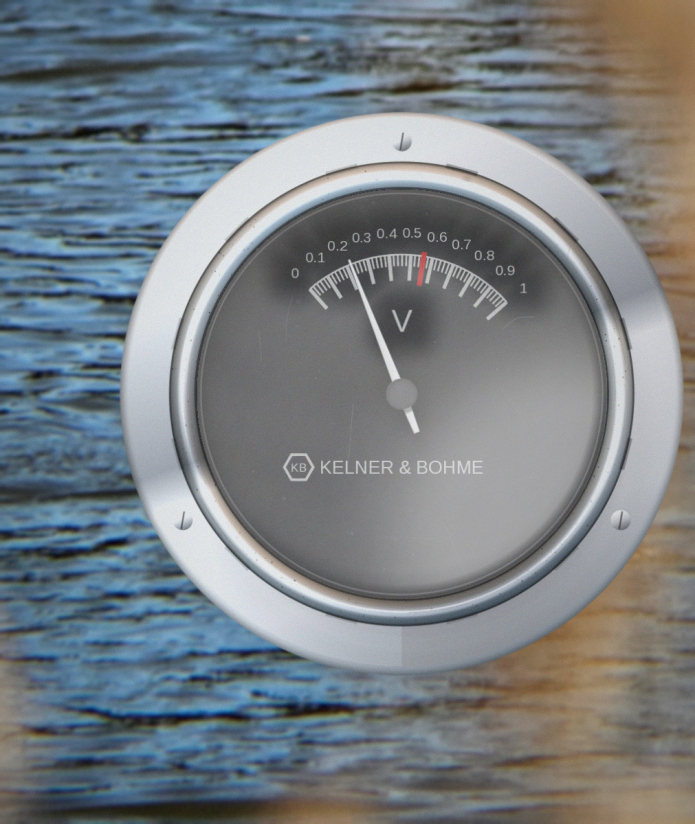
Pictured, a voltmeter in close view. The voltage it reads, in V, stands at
0.22 V
